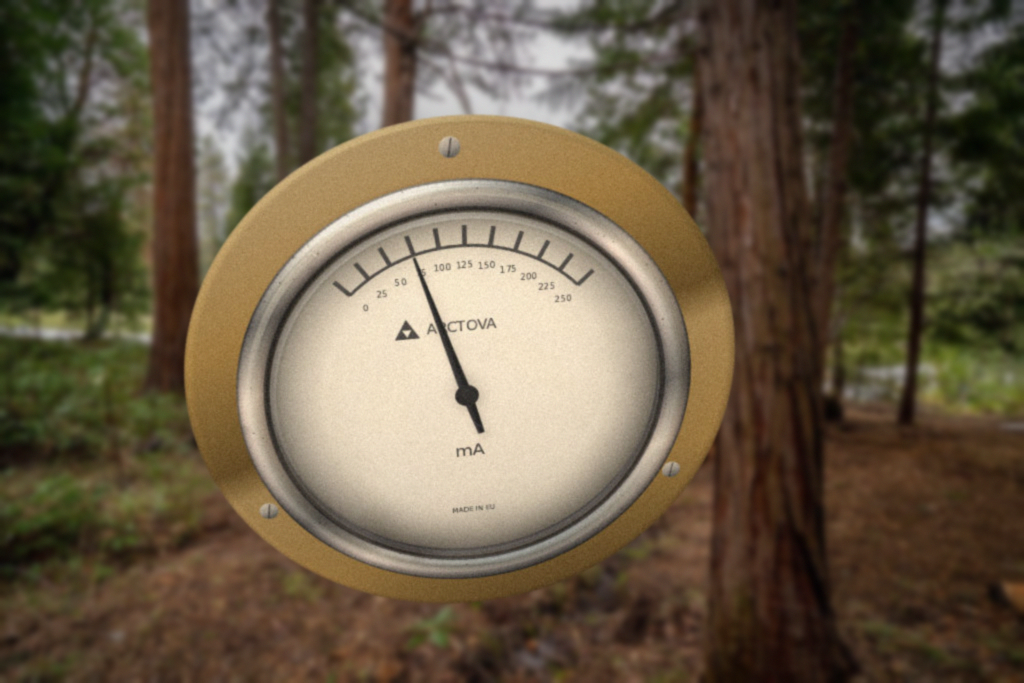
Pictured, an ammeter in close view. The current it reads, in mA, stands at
75 mA
